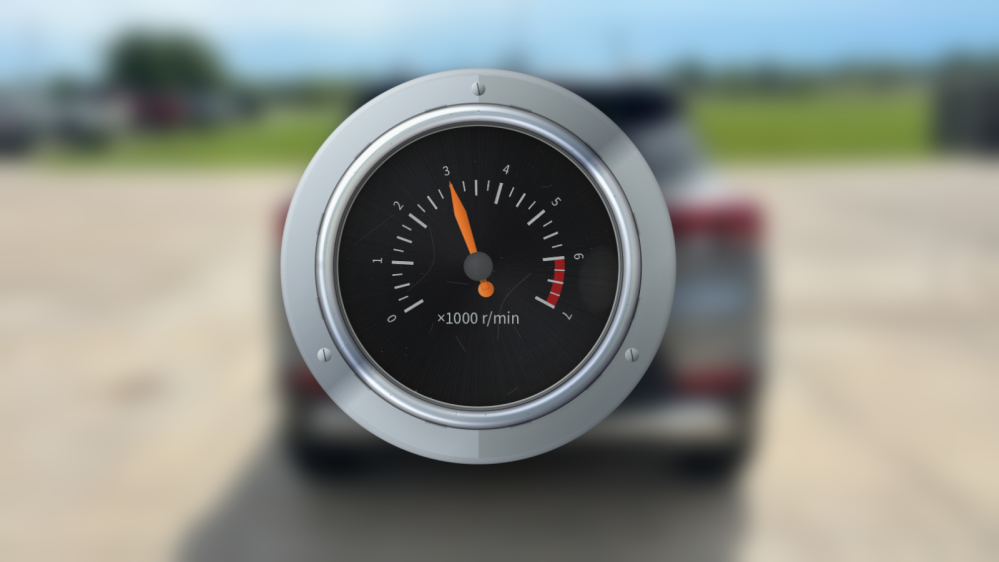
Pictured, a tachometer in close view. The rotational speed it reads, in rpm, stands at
3000 rpm
